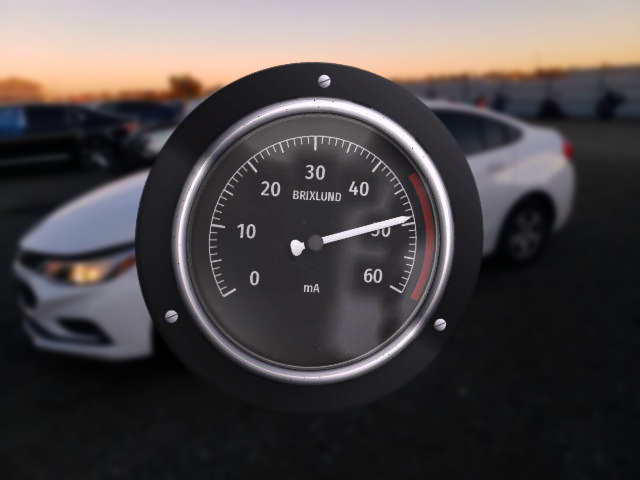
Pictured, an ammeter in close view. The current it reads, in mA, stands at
49 mA
